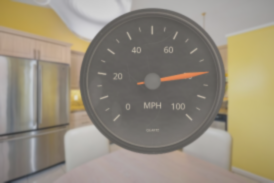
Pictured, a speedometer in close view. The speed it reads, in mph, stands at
80 mph
